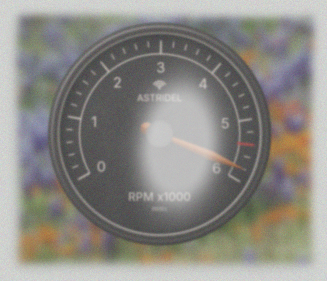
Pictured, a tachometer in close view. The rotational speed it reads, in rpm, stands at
5800 rpm
